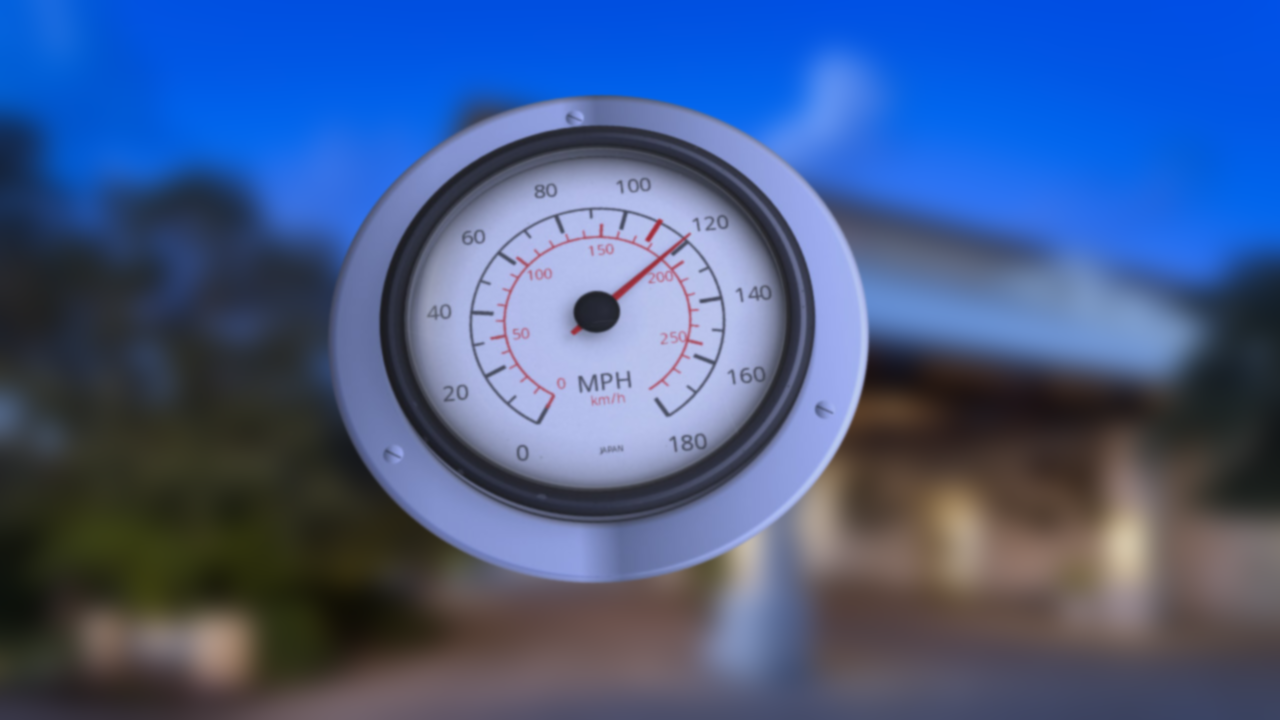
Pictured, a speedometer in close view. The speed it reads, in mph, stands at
120 mph
